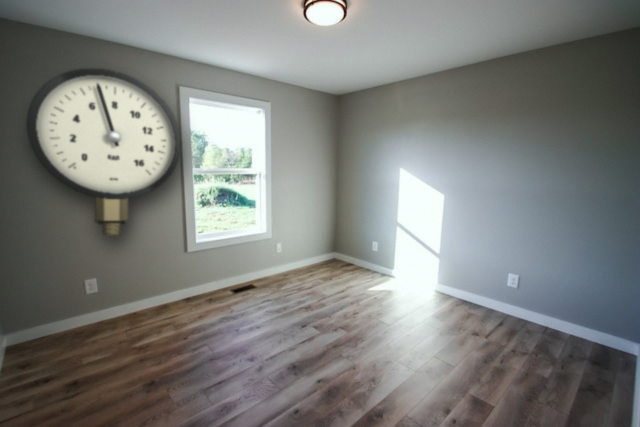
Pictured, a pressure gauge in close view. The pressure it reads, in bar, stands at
7 bar
